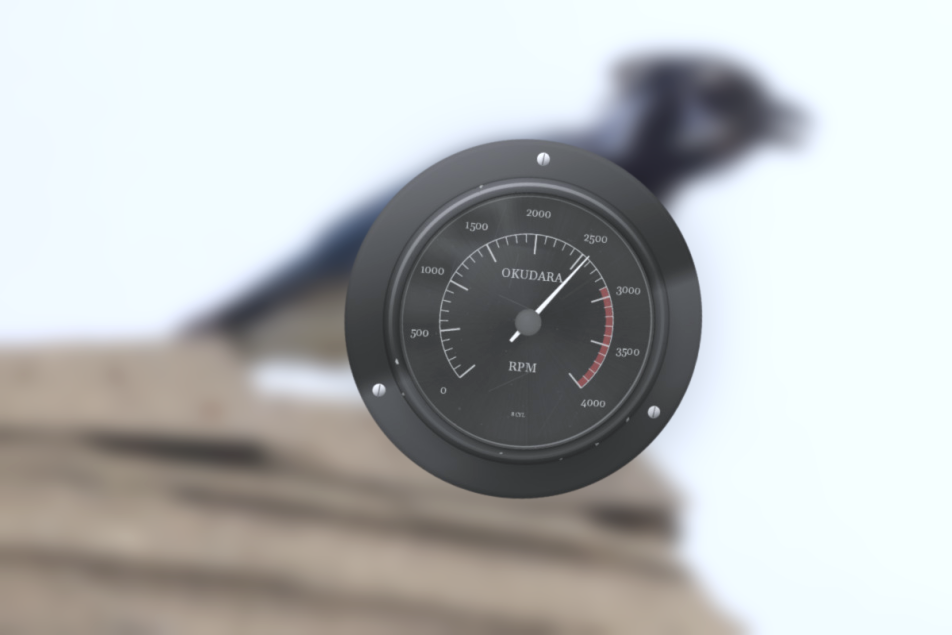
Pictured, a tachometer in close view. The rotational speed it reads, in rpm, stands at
2550 rpm
